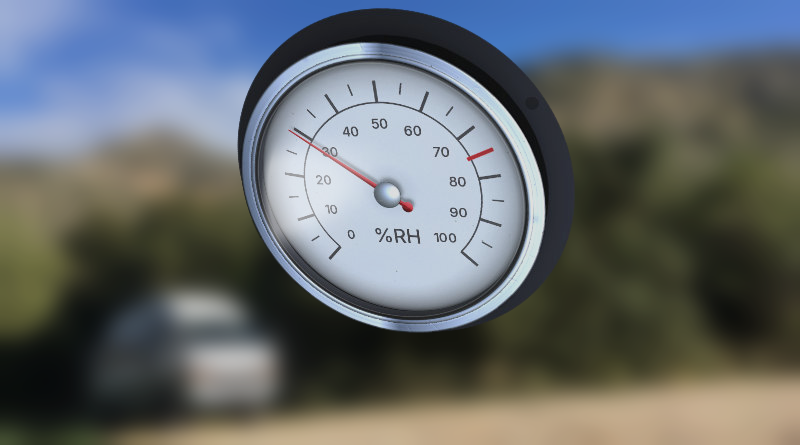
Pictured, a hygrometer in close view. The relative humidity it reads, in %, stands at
30 %
